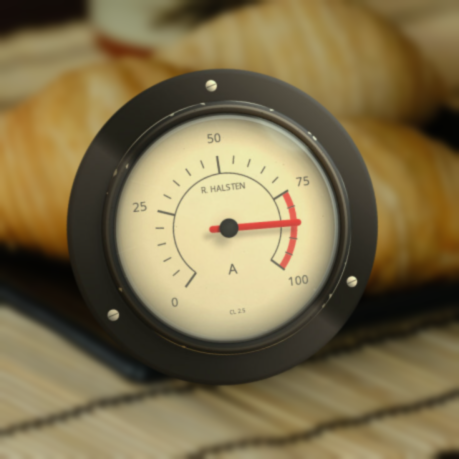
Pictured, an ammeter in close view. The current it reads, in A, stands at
85 A
